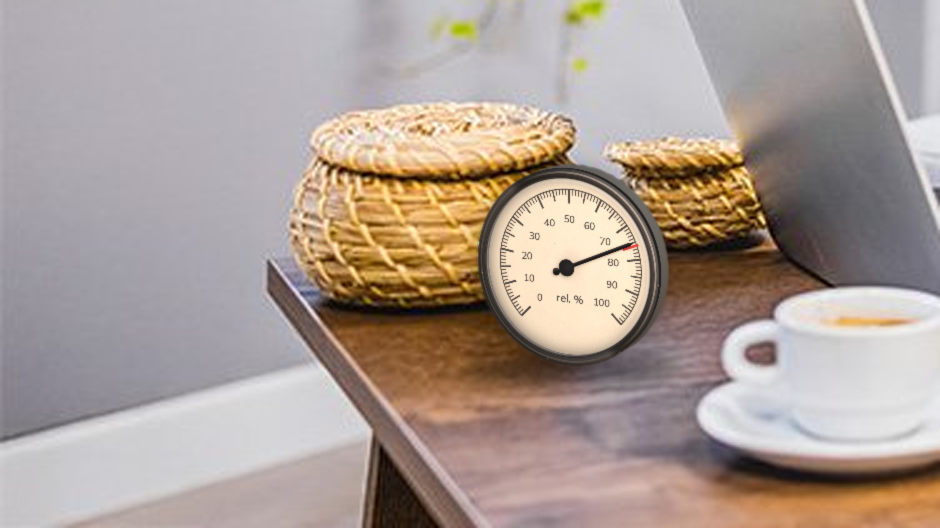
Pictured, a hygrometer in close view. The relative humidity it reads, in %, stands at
75 %
